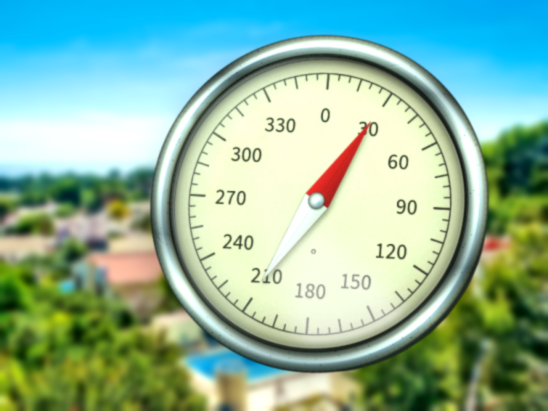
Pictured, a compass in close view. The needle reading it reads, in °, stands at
30 °
